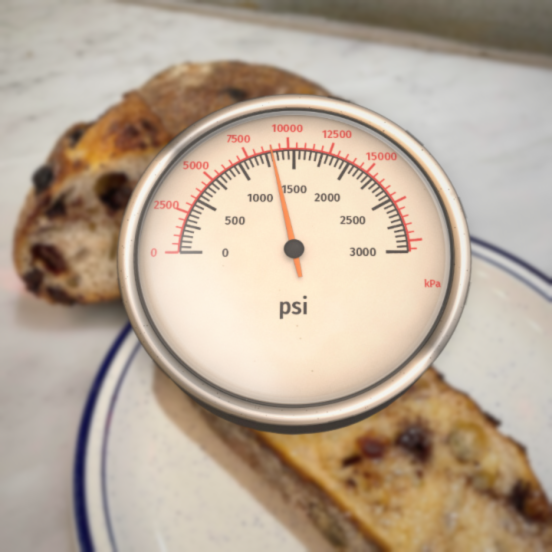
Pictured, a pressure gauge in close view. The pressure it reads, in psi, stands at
1300 psi
